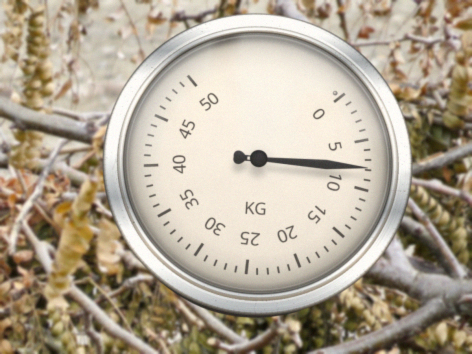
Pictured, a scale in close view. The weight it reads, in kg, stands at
8 kg
